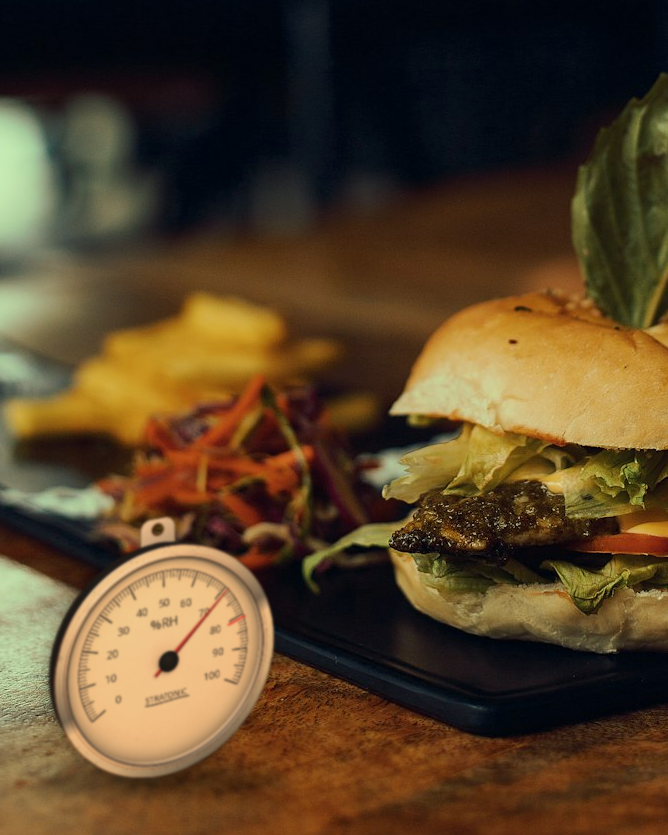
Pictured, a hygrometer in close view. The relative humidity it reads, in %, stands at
70 %
